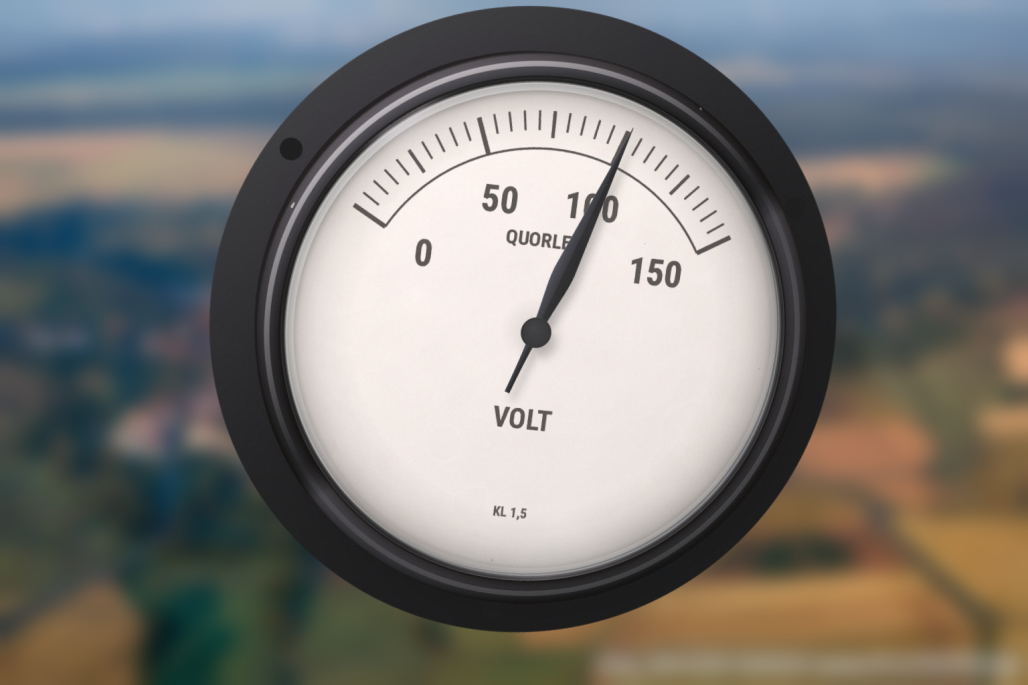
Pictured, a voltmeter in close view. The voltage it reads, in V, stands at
100 V
